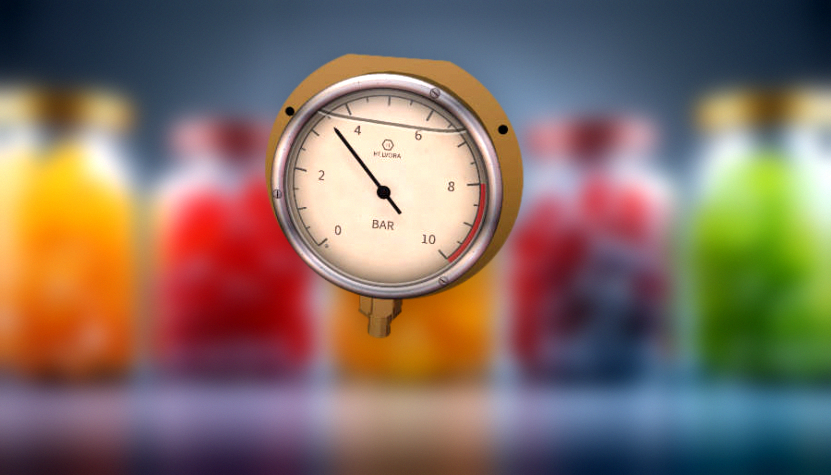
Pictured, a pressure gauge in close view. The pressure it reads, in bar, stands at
3.5 bar
